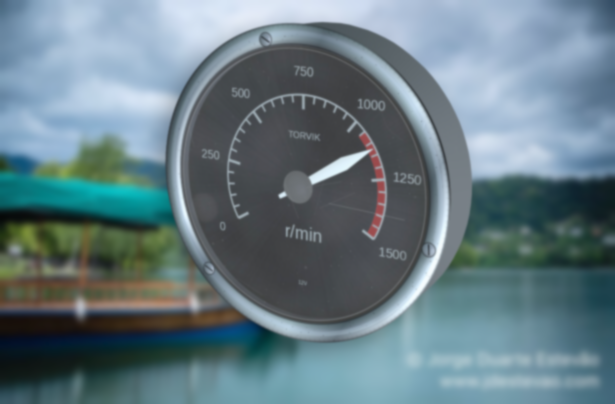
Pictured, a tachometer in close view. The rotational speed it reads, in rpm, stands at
1125 rpm
